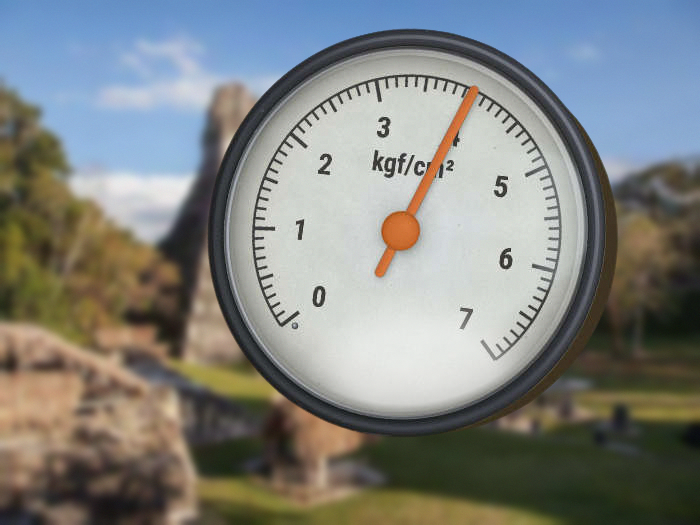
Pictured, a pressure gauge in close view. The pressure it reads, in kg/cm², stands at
4 kg/cm²
